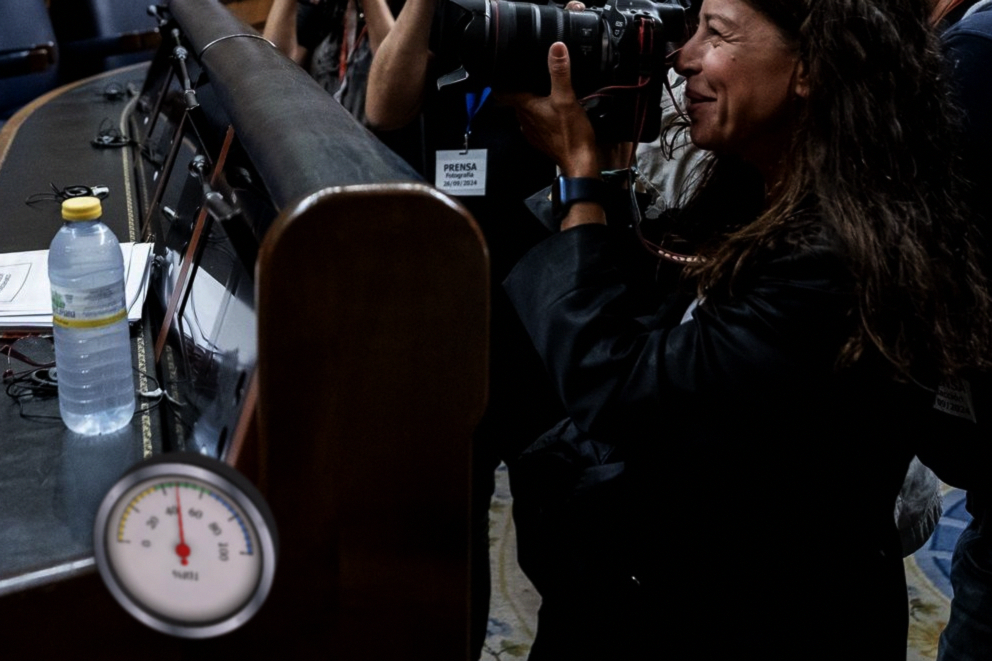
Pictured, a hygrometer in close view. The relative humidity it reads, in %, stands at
48 %
